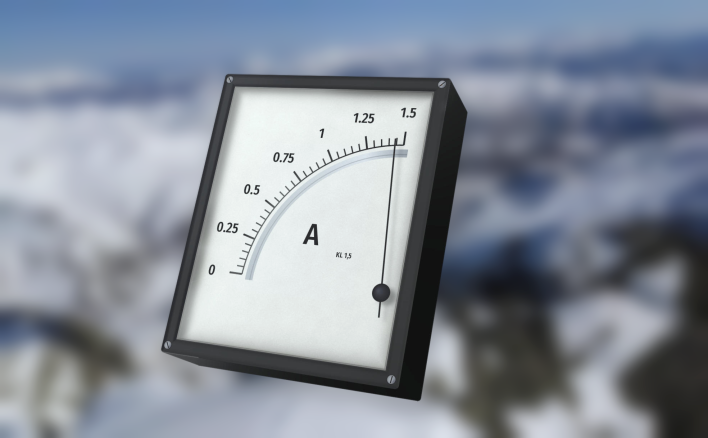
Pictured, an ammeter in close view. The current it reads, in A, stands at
1.45 A
